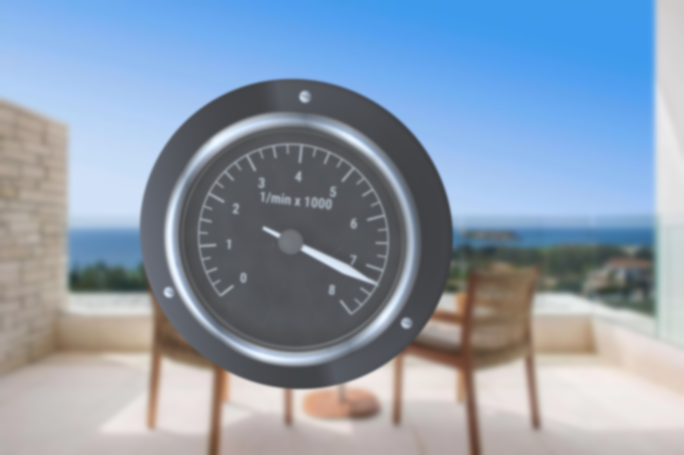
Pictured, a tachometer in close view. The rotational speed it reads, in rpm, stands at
7250 rpm
